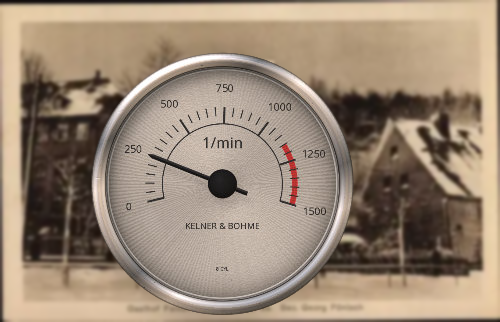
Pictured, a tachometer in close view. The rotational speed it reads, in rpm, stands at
250 rpm
